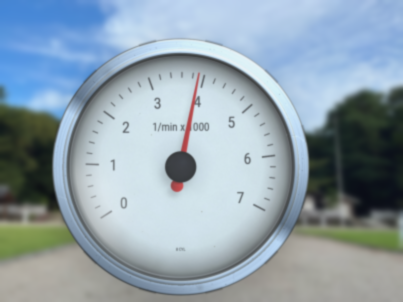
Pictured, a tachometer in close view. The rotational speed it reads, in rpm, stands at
3900 rpm
